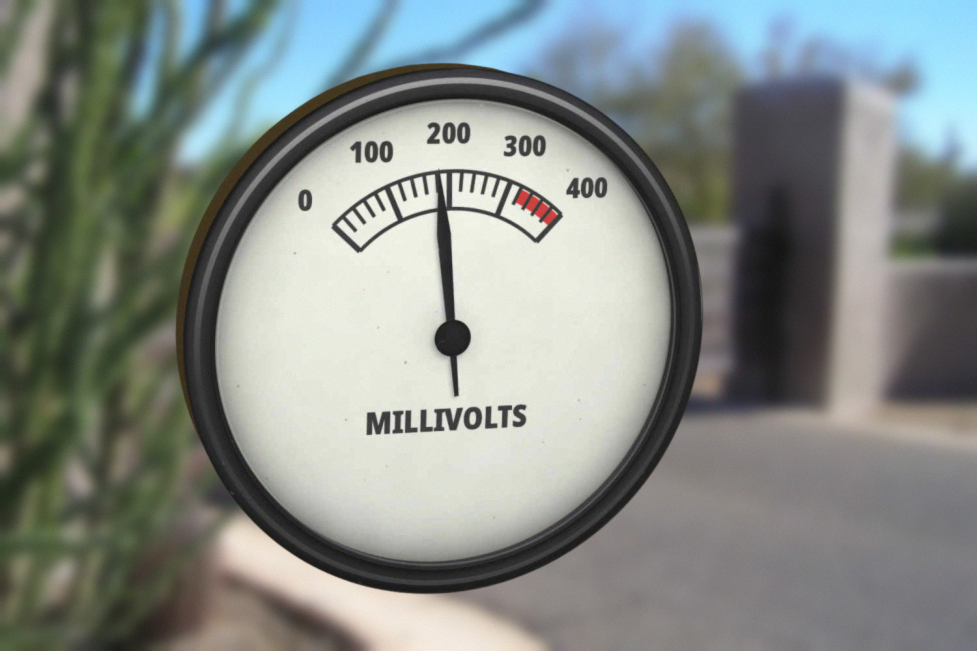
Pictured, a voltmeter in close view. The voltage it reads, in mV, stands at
180 mV
